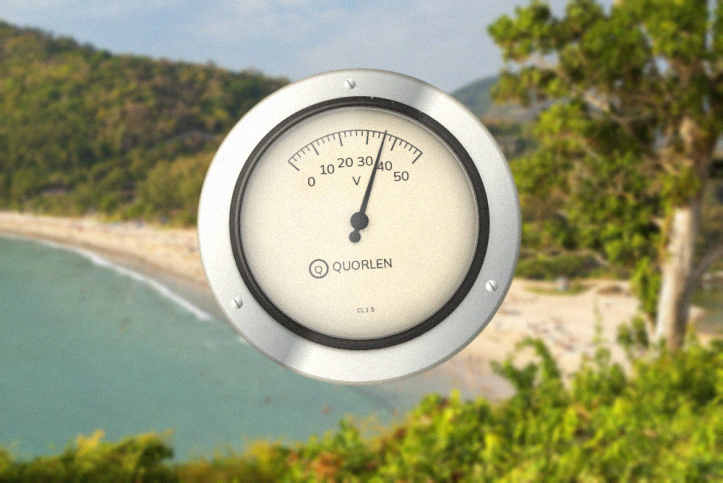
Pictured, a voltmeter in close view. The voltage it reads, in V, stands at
36 V
